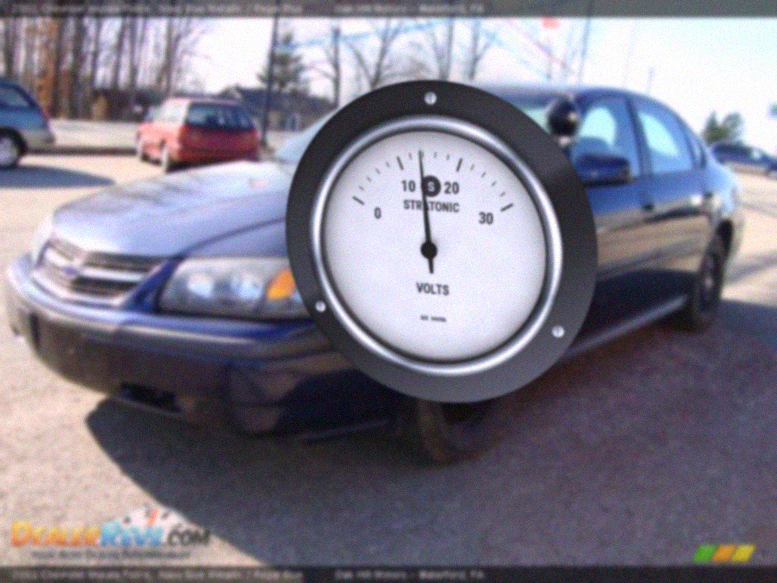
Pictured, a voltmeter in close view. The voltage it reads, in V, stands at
14 V
